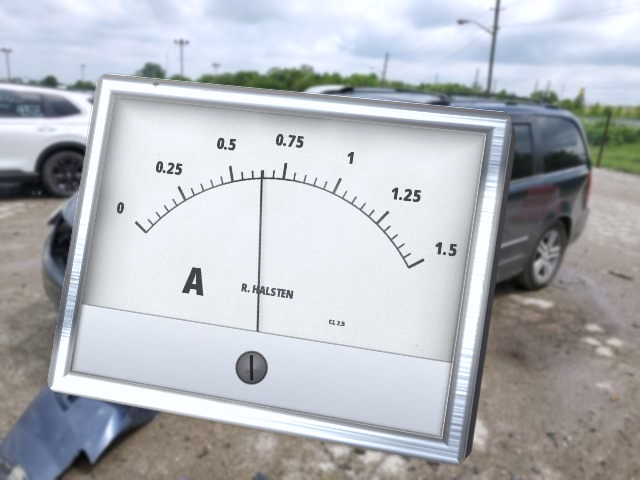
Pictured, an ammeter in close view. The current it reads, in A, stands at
0.65 A
